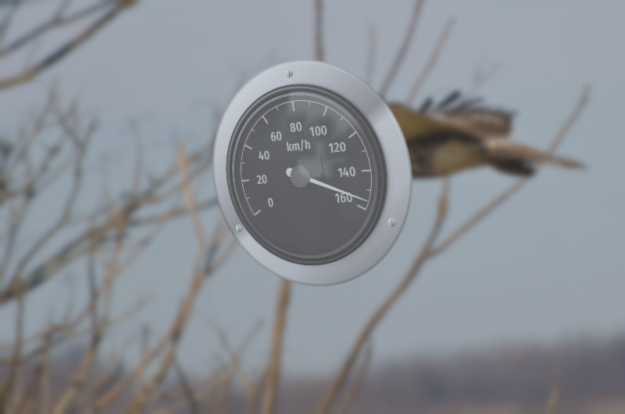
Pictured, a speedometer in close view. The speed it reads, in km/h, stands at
155 km/h
